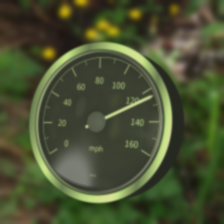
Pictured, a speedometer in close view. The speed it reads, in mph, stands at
125 mph
